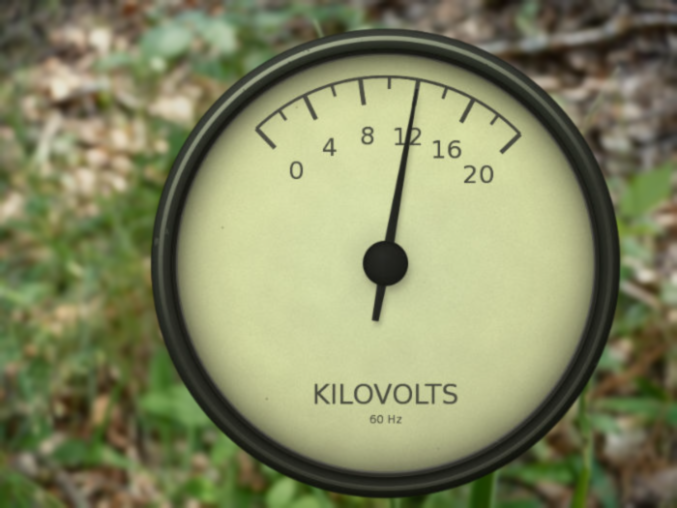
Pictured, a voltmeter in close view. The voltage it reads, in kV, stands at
12 kV
